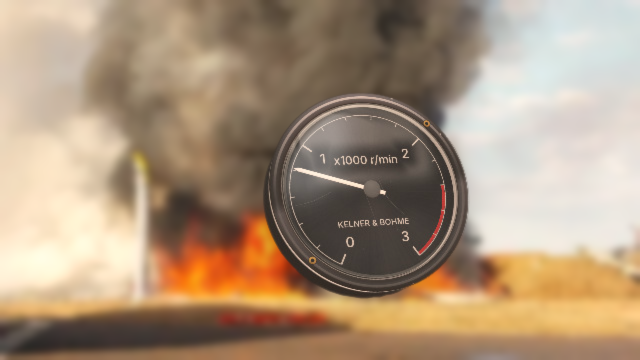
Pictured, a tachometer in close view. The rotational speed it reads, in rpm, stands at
800 rpm
